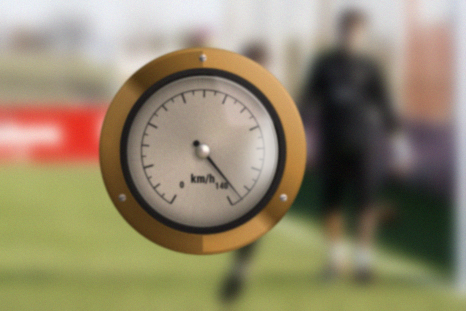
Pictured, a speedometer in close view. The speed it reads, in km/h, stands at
135 km/h
